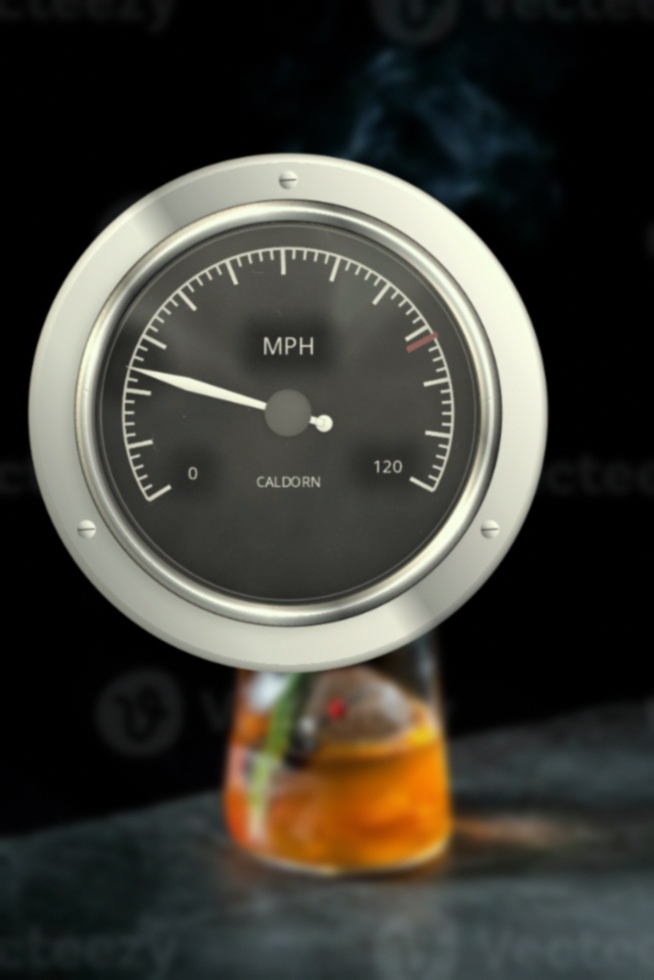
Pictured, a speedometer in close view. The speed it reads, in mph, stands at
24 mph
